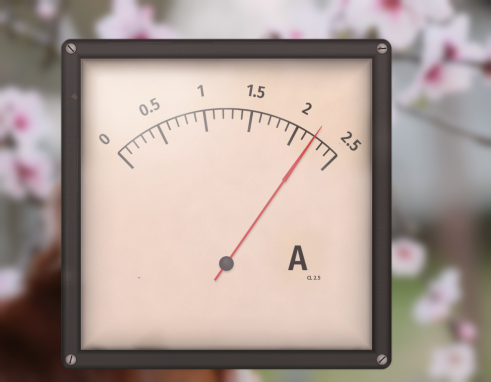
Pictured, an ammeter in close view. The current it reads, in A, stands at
2.2 A
